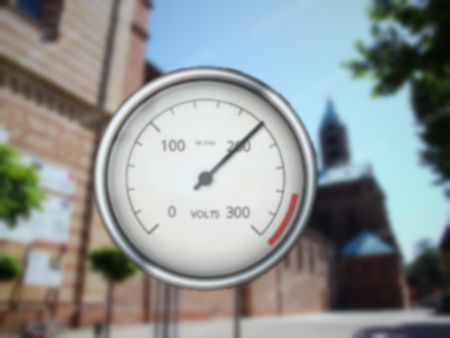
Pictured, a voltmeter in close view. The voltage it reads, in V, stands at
200 V
